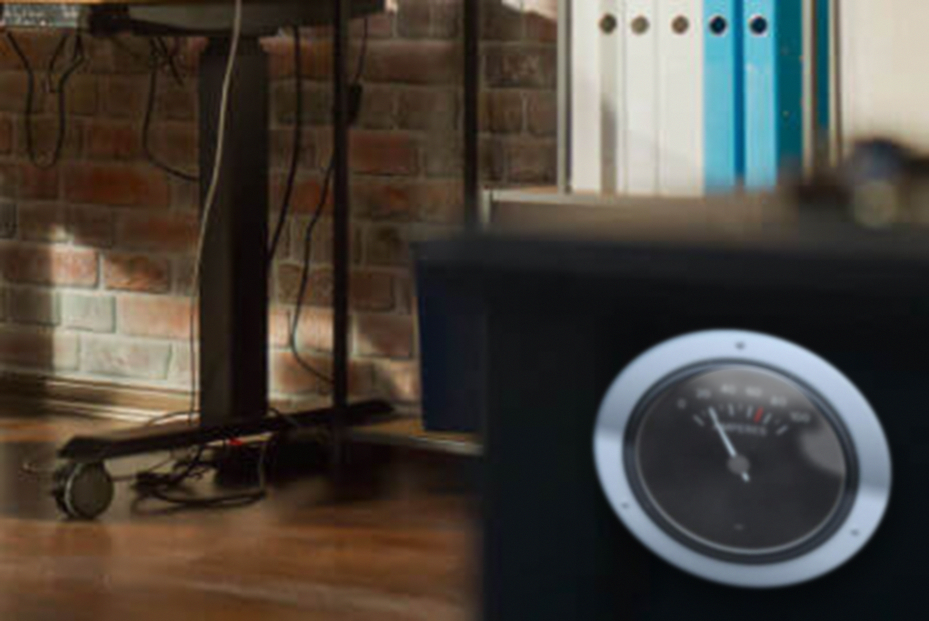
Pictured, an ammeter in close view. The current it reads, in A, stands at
20 A
